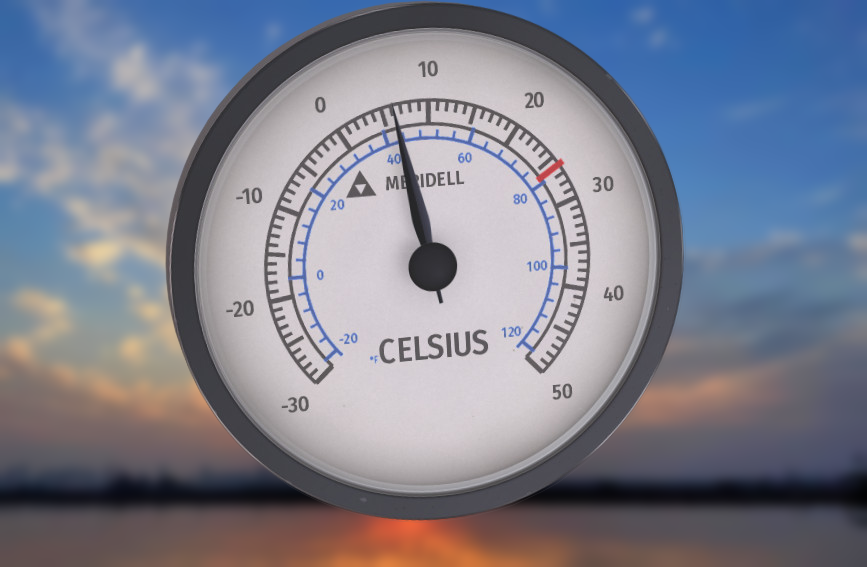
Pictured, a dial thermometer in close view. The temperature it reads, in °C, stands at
6 °C
